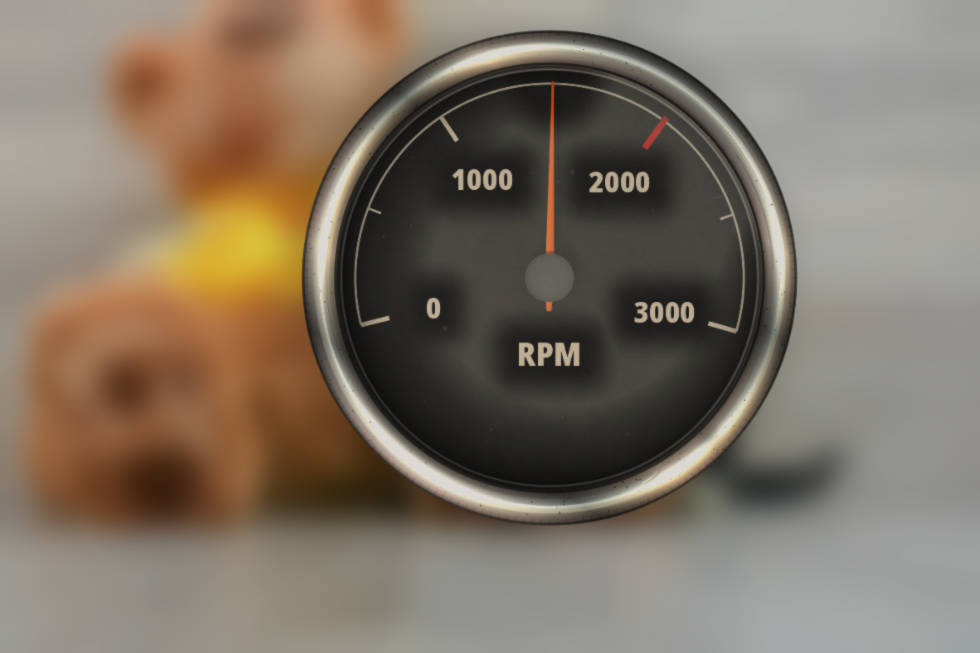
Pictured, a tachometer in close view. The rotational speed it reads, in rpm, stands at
1500 rpm
